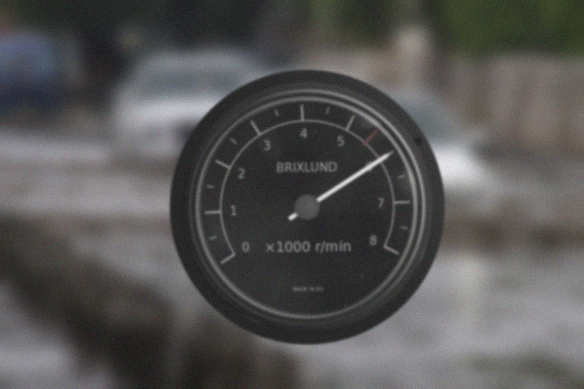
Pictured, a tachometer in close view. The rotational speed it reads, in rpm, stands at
6000 rpm
